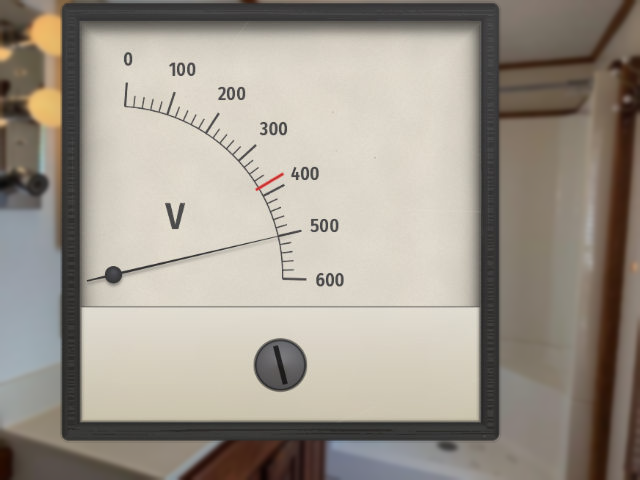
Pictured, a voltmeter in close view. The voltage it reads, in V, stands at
500 V
